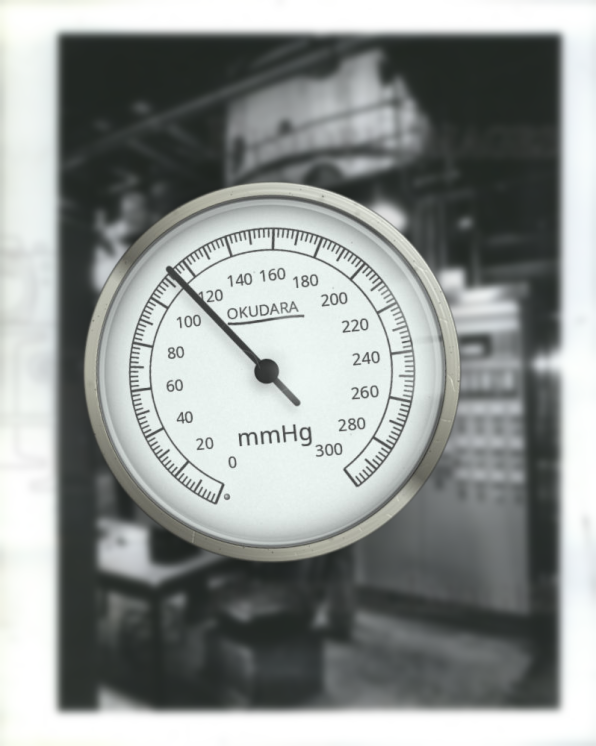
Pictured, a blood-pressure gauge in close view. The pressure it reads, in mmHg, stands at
114 mmHg
